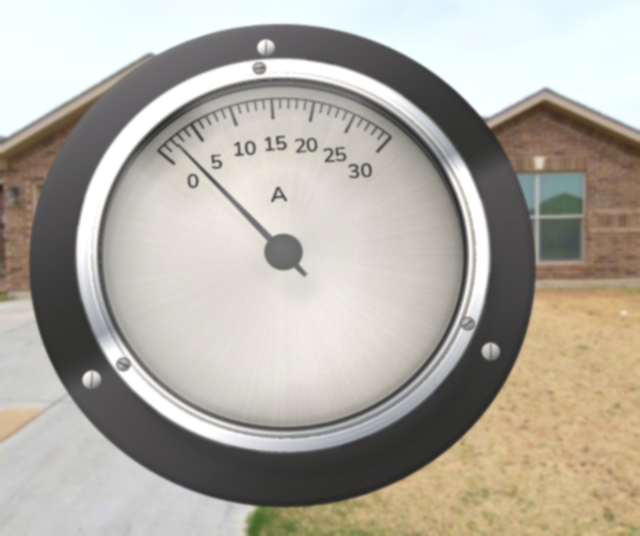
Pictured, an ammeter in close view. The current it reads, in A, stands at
2 A
